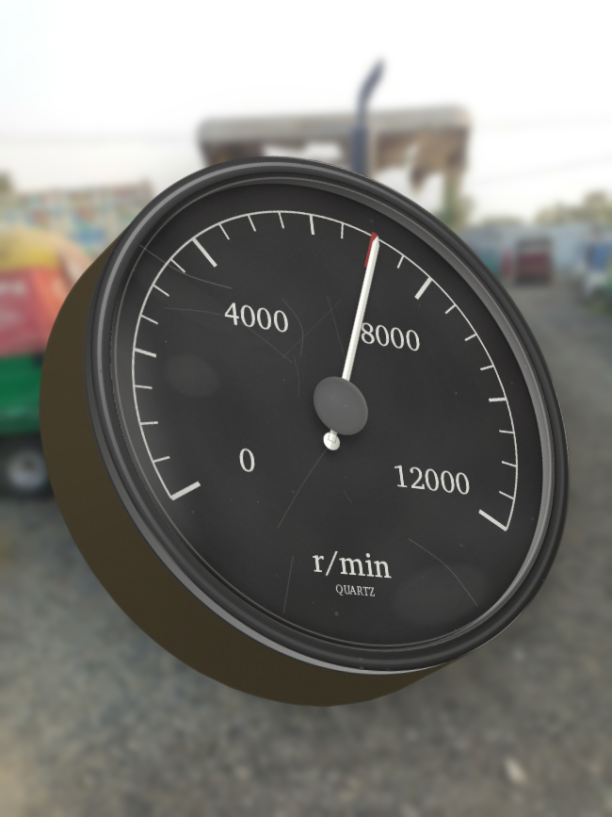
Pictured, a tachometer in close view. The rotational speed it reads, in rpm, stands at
7000 rpm
